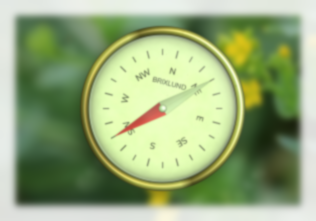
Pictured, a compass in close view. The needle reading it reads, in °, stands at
225 °
